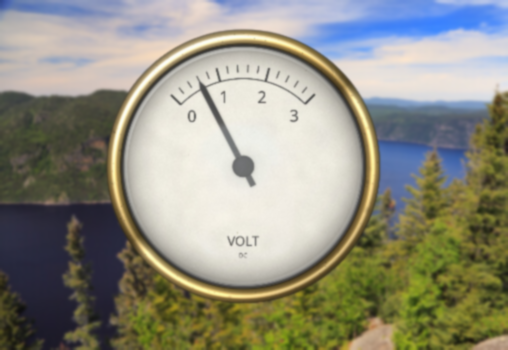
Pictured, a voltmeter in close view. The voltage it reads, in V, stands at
0.6 V
